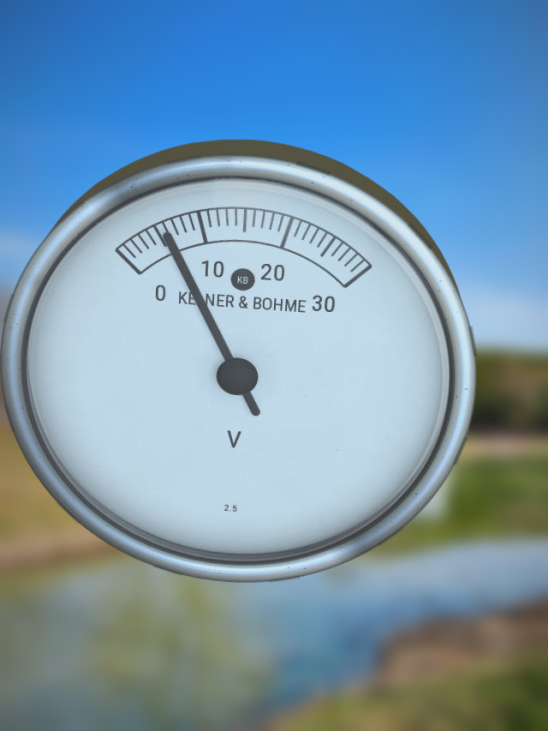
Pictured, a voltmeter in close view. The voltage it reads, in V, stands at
6 V
